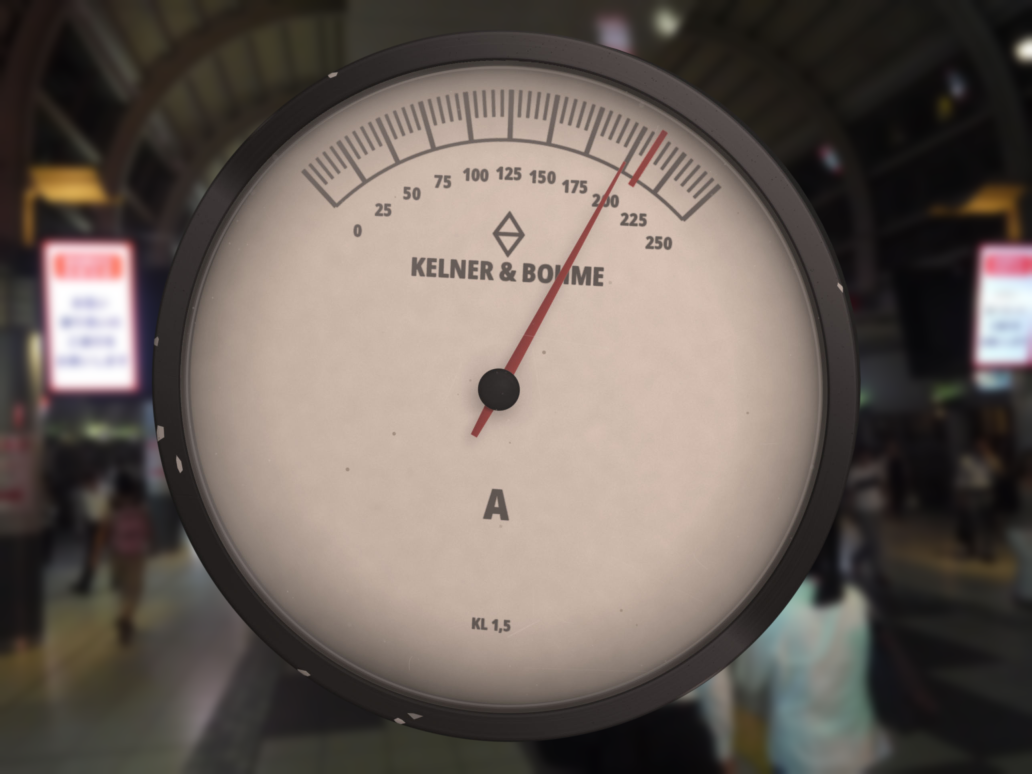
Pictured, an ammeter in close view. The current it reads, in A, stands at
200 A
